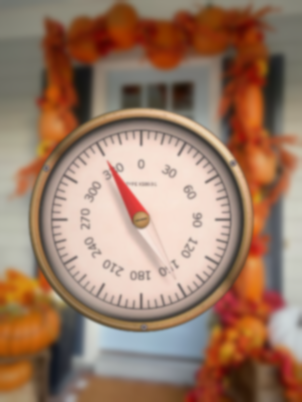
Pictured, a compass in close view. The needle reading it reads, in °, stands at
330 °
